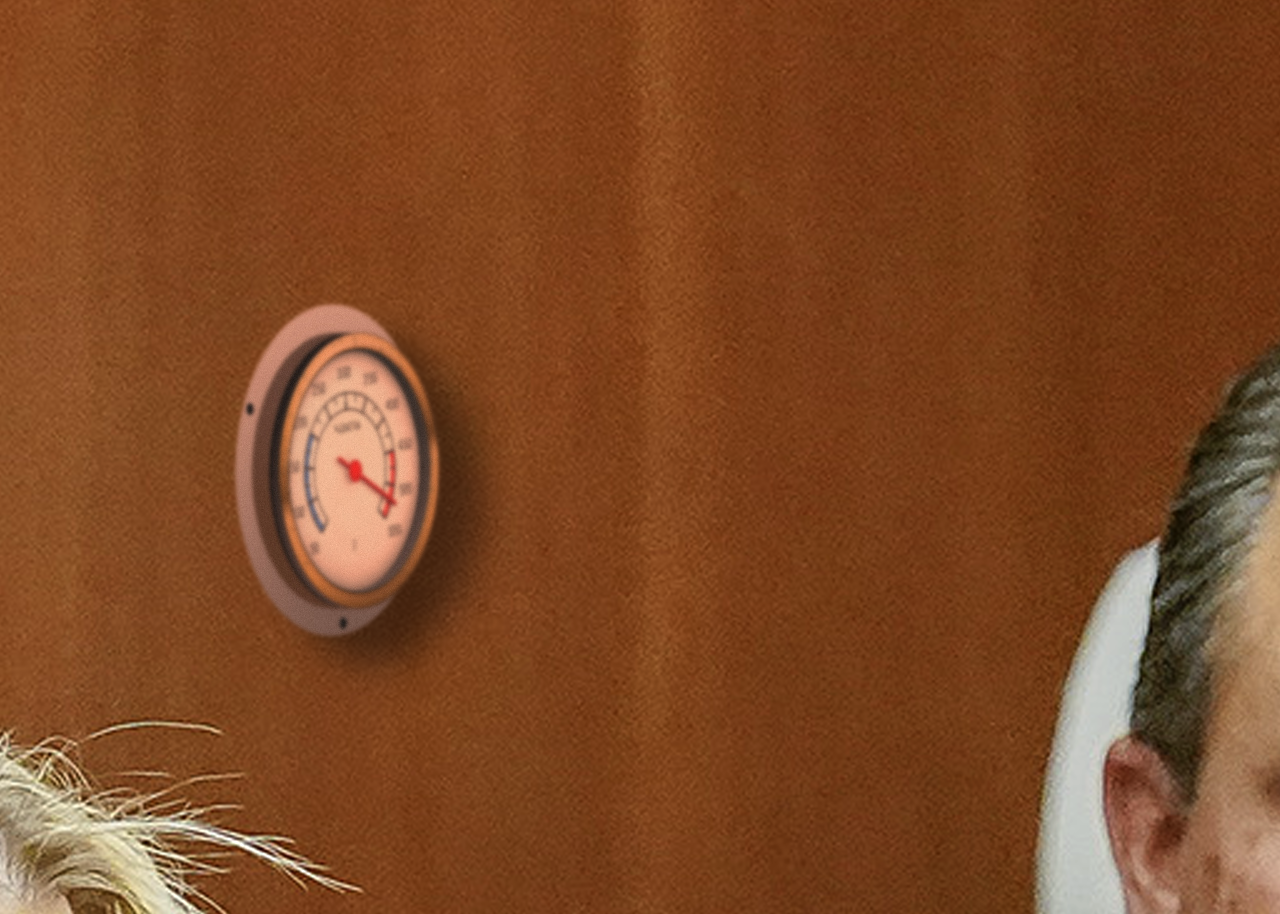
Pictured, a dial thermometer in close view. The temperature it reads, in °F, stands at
525 °F
